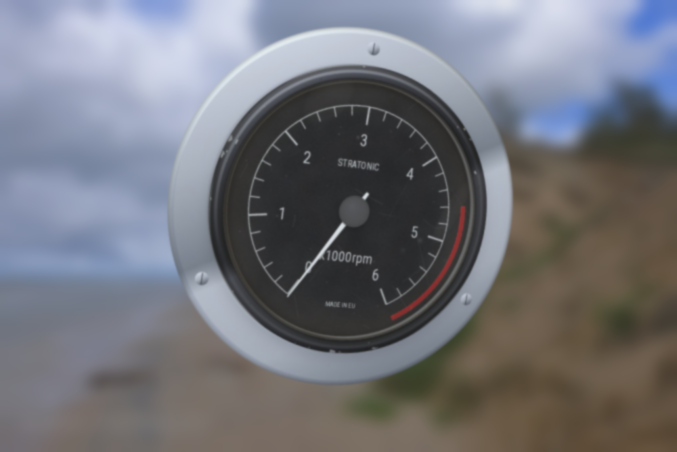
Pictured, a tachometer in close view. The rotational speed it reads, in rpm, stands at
0 rpm
